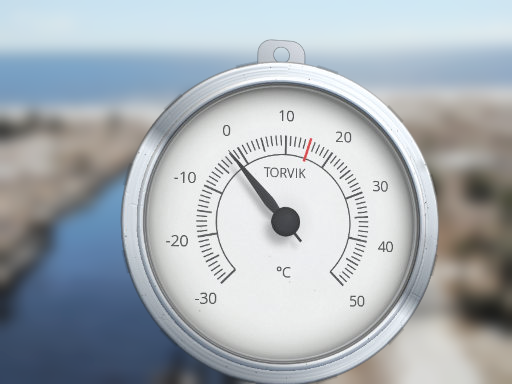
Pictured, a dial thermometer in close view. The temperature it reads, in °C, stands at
-2 °C
